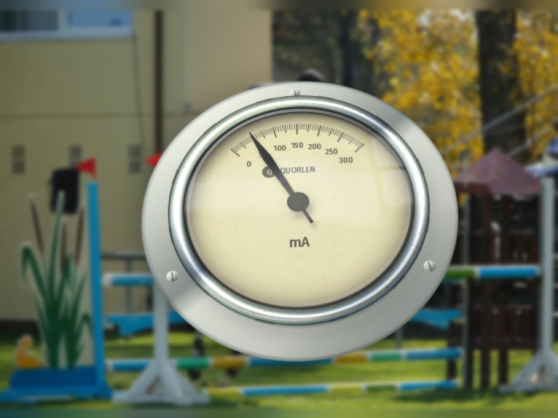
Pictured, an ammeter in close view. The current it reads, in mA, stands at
50 mA
